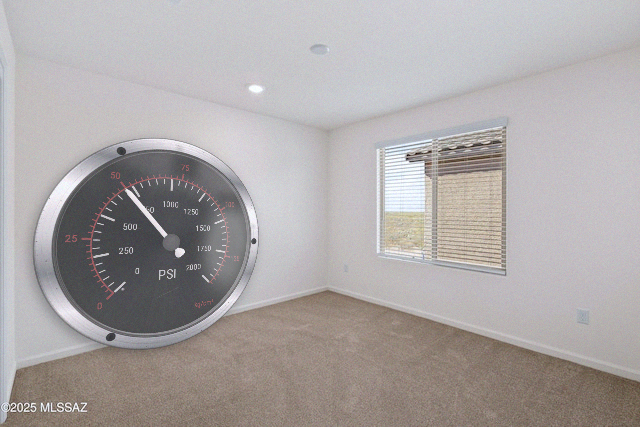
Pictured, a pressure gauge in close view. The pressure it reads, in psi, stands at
700 psi
